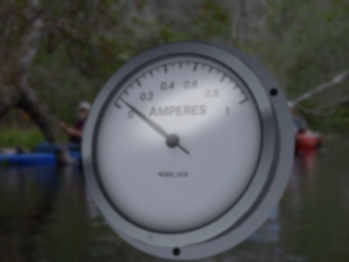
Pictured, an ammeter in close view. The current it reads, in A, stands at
0.05 A
